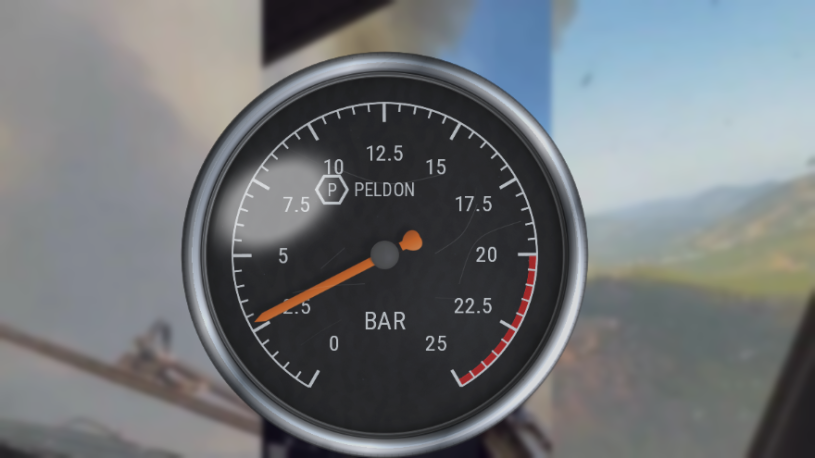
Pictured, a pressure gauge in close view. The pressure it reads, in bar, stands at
2.75 bar
